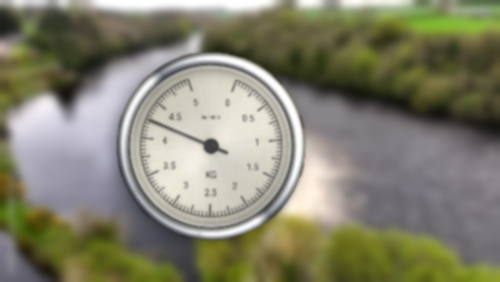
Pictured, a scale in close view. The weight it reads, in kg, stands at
4.25 kg
